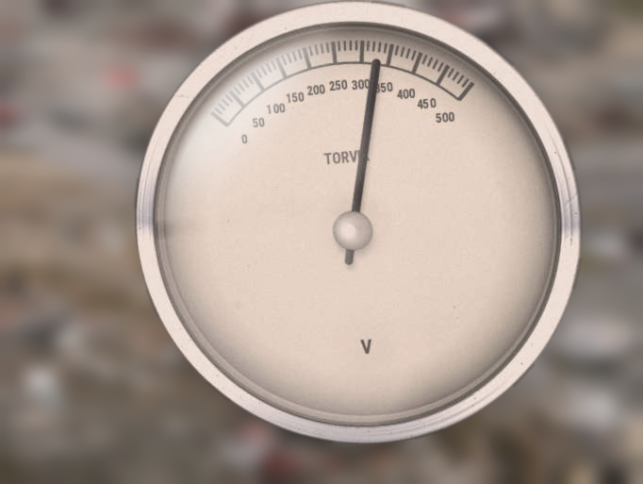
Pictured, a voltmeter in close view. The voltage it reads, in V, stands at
330 V
